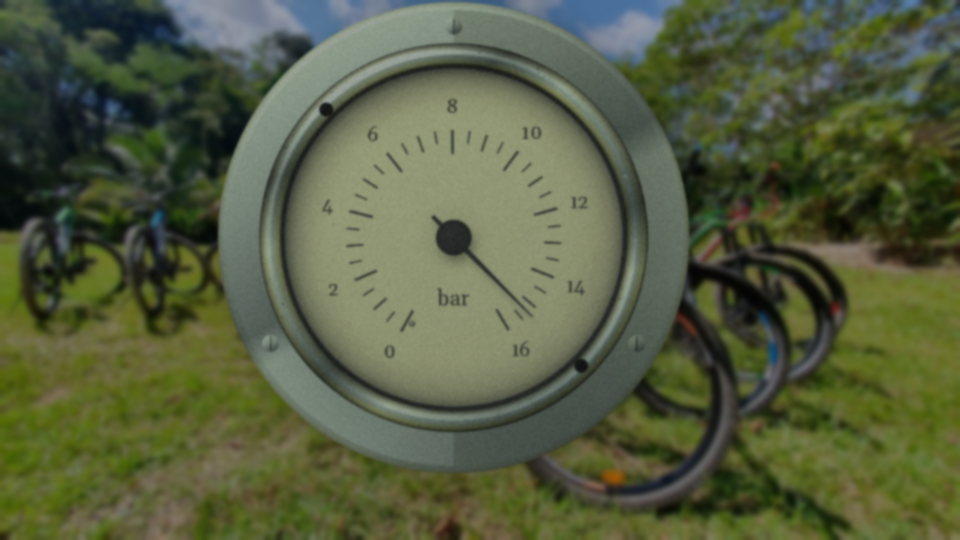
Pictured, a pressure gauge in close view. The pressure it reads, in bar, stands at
15.25 bar
